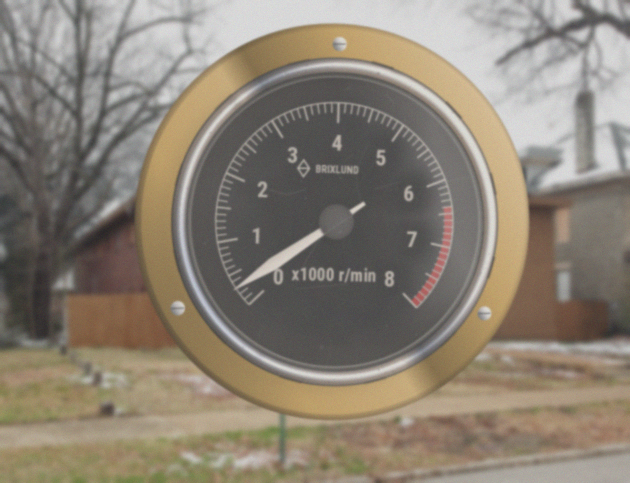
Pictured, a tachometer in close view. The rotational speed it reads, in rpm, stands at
300 rpm
